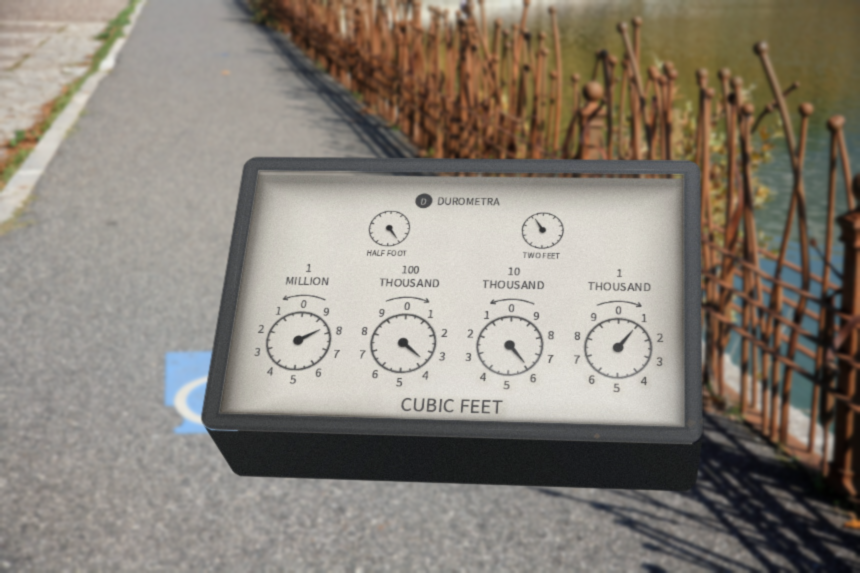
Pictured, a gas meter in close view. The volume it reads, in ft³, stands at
836100 ft³
